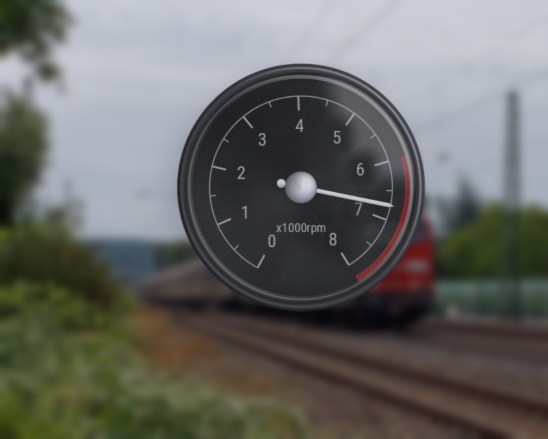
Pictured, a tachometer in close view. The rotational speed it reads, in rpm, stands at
6750 rpm
